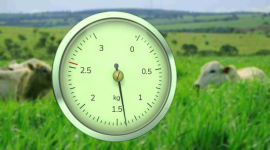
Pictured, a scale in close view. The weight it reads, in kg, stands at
1.4 kg
